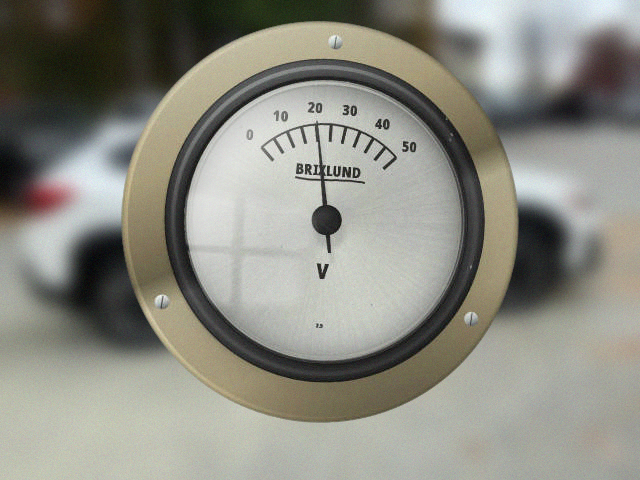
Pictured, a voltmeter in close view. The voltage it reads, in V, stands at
20 V
